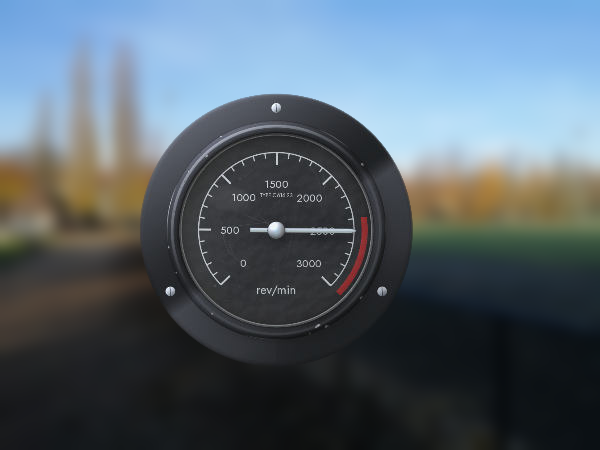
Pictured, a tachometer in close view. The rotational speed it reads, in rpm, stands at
2500 rpm
